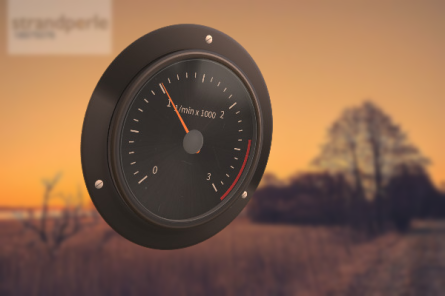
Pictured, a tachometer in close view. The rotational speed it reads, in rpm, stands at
1000 rpm
